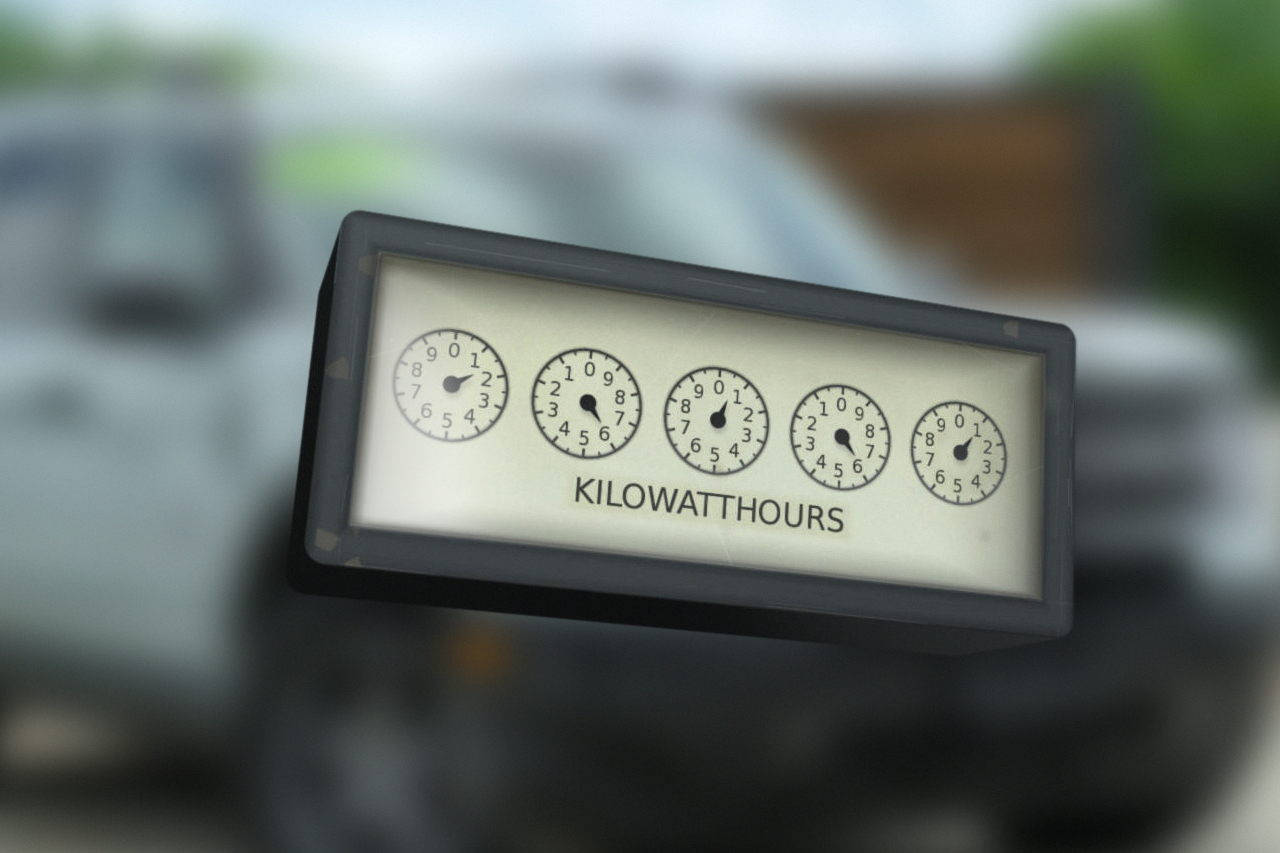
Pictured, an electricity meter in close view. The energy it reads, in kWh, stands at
16061 kWh
